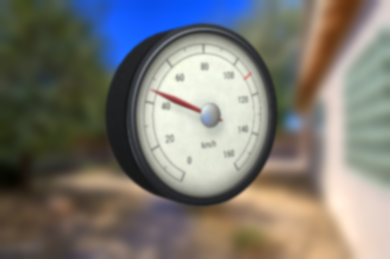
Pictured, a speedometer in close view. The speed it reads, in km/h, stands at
45 km/h
